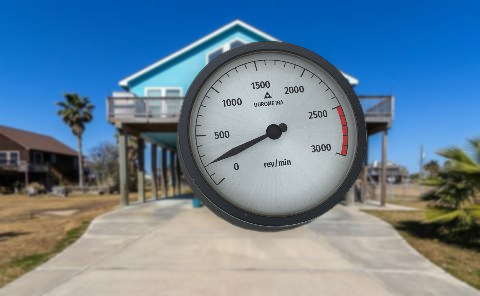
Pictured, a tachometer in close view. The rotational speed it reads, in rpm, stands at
200 rpm
